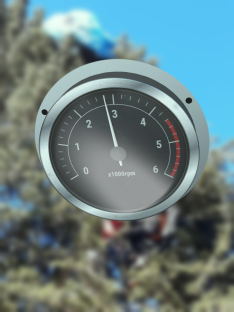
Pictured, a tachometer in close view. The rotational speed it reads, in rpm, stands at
2800 rpm
